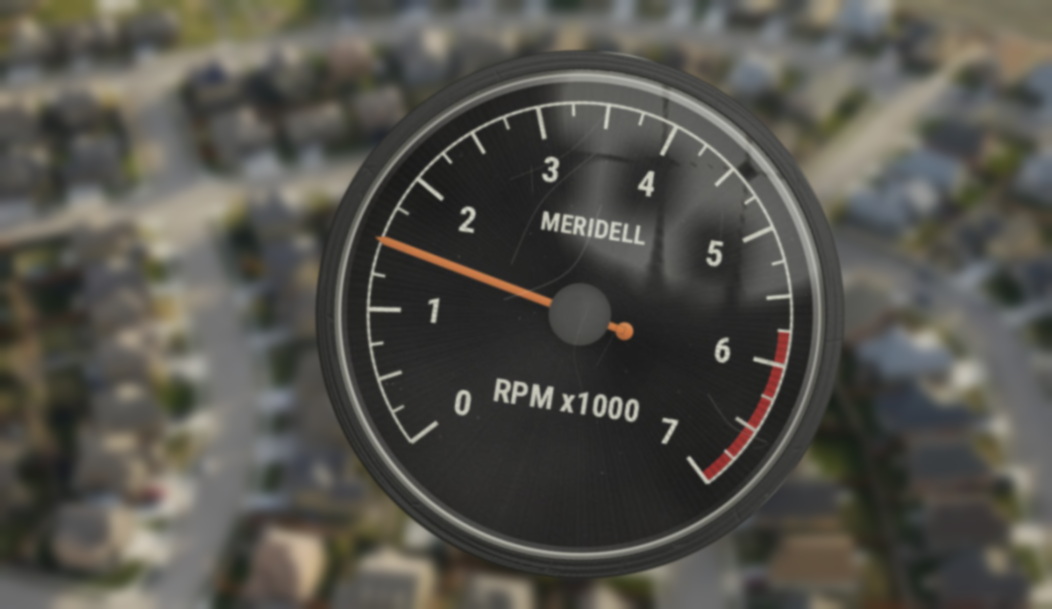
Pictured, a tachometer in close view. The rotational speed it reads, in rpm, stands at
1500 rpm
